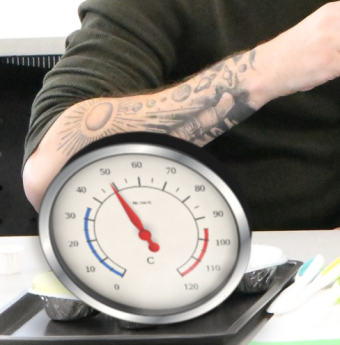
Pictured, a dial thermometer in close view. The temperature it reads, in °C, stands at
50 °C
